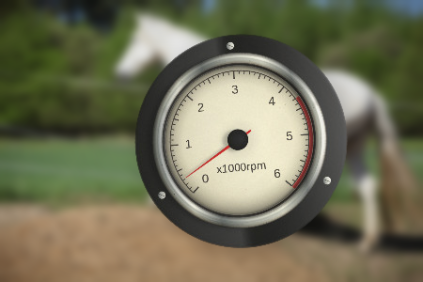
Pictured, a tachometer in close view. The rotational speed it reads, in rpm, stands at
300 rpm
